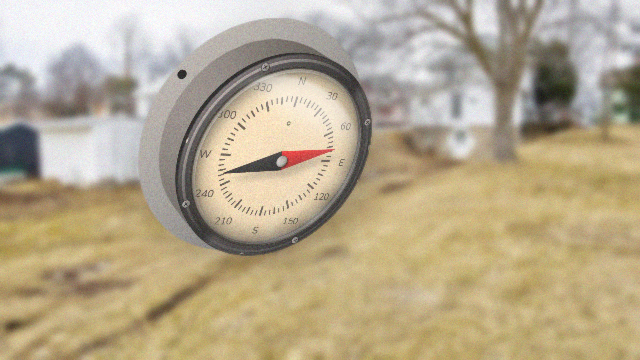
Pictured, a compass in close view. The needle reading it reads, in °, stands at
75 °
